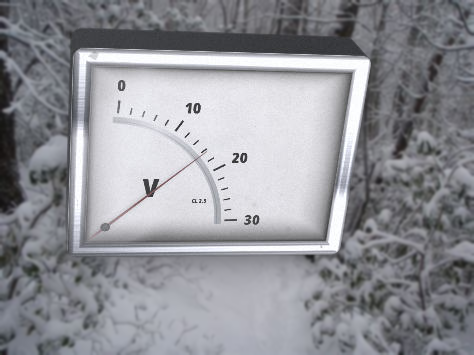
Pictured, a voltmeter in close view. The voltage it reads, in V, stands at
16 V
